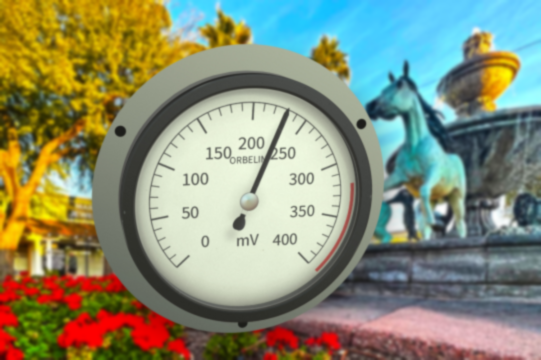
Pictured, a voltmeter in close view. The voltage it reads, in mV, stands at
230 mV
